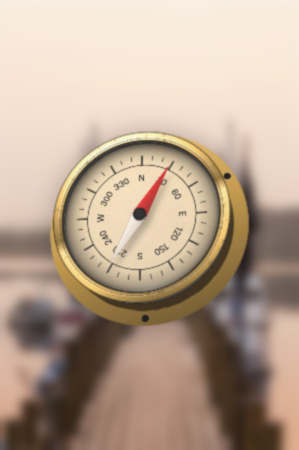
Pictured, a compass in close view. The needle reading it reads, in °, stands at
30 °
